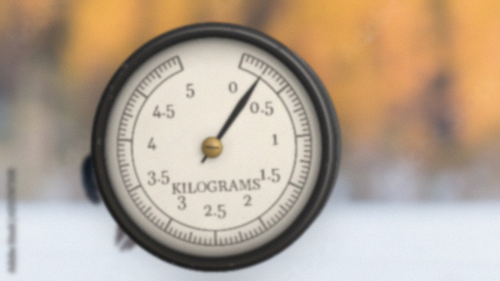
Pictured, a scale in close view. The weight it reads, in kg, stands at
0.25 kg
